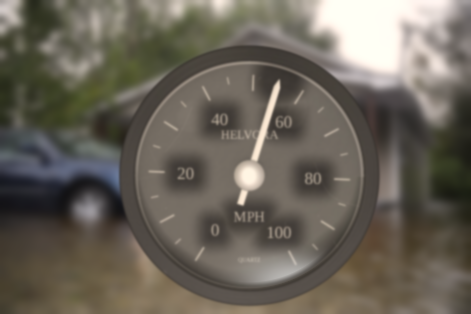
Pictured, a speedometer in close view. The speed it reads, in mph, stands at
55 mph
